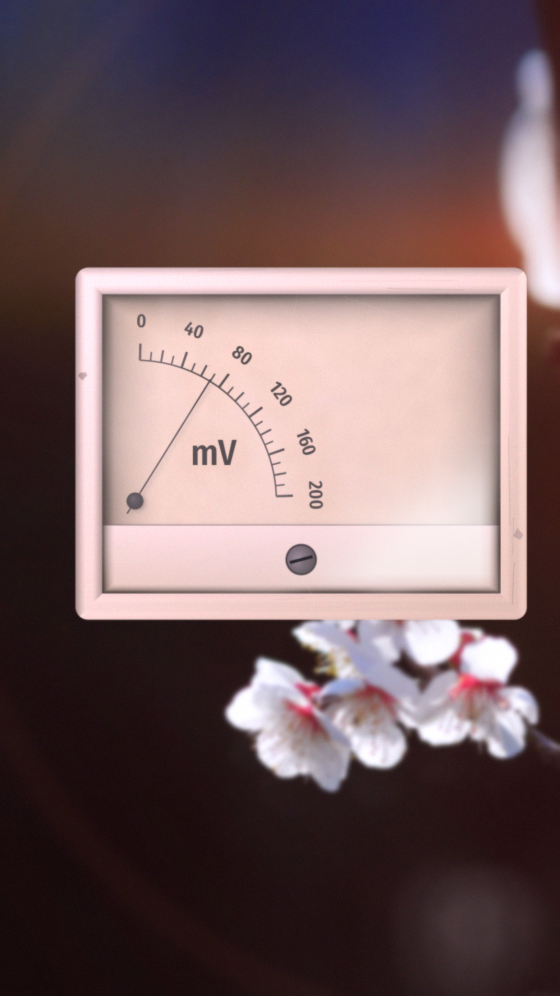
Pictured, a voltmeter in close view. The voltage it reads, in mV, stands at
70 mV
